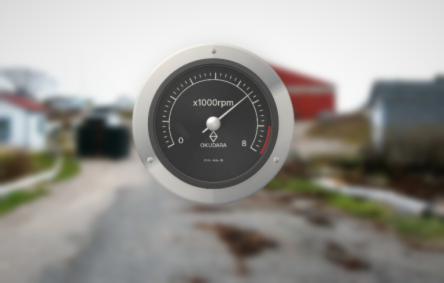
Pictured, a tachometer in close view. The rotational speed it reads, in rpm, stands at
5600 rpm
